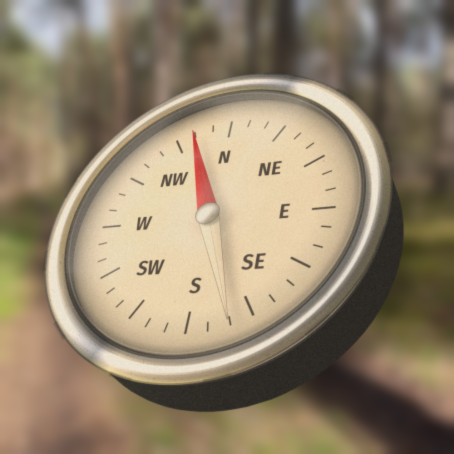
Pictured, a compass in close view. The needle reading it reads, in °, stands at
340 °
